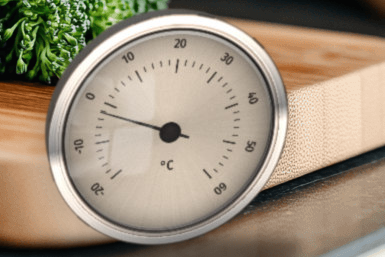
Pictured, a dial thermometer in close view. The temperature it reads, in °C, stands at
-2 °C
